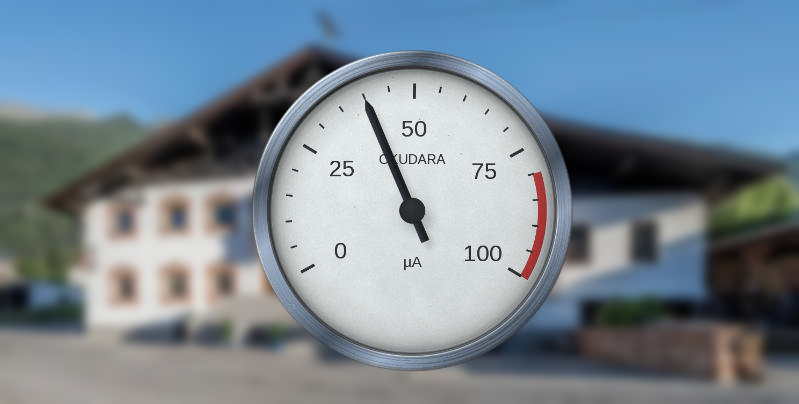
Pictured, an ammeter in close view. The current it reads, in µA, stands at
40 µA
